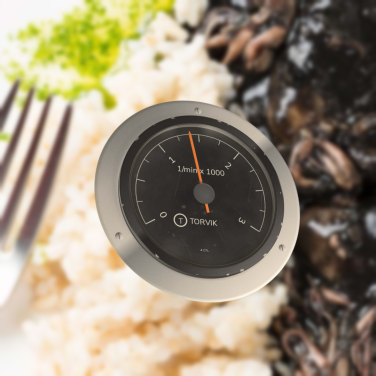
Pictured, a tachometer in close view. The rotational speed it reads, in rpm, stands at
1375 rpm
